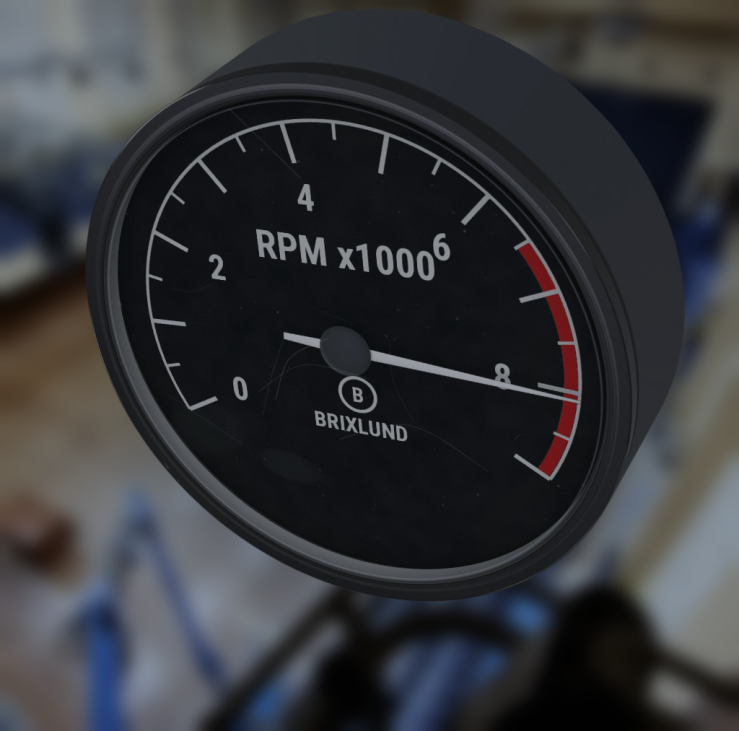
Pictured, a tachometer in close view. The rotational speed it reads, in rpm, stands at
8000 rpm
